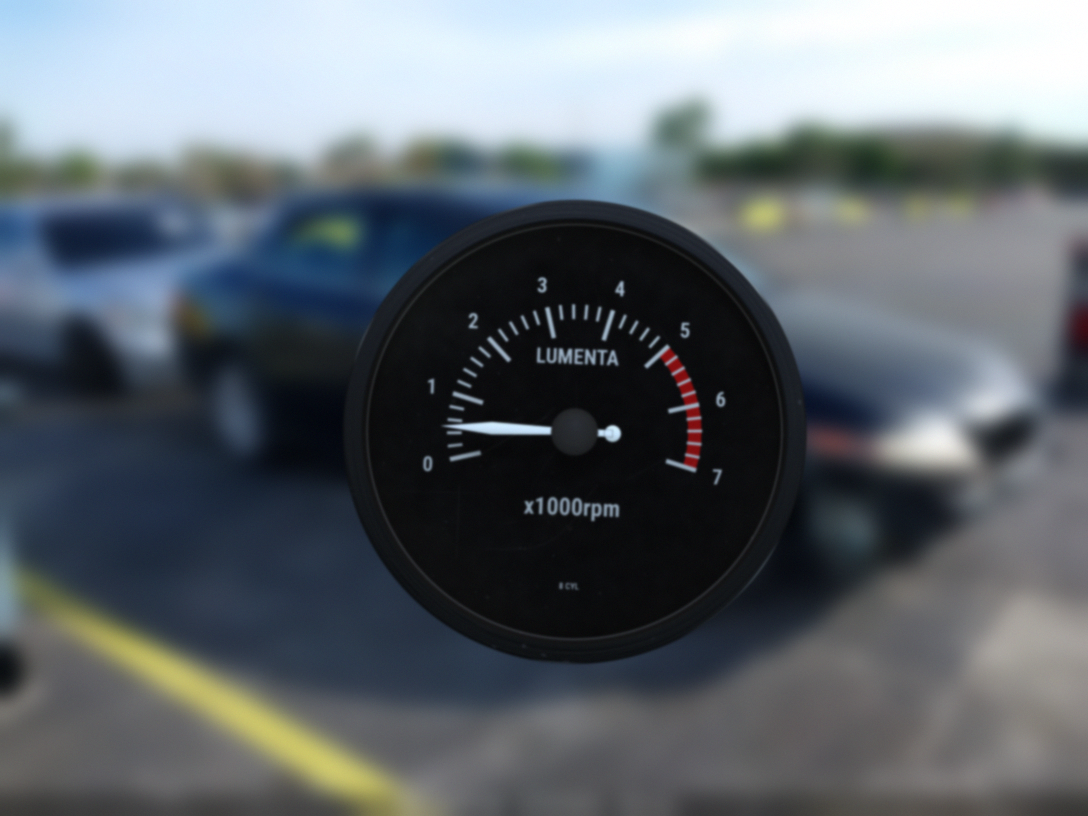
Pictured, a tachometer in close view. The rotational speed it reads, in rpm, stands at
500 rpm
